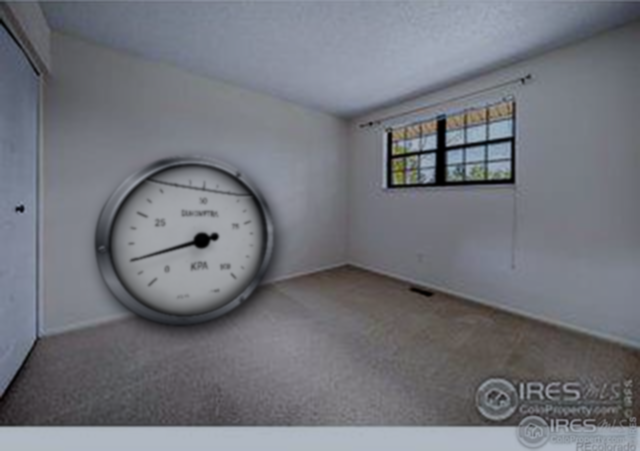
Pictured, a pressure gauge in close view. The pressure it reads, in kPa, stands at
10 kPa
